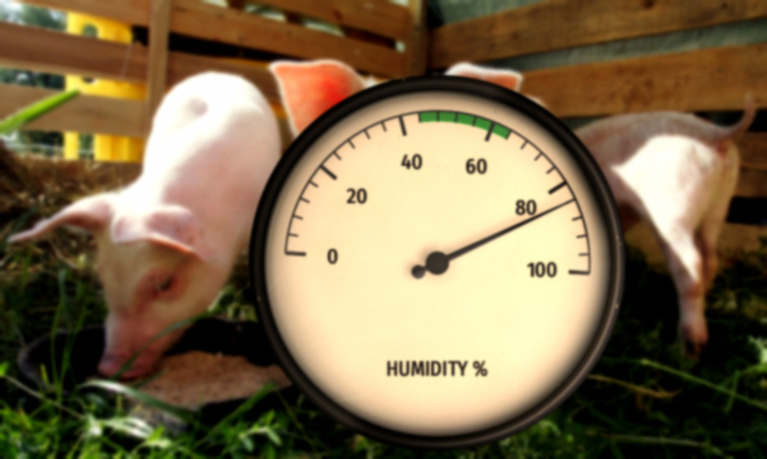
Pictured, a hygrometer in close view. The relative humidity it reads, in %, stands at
84 %
